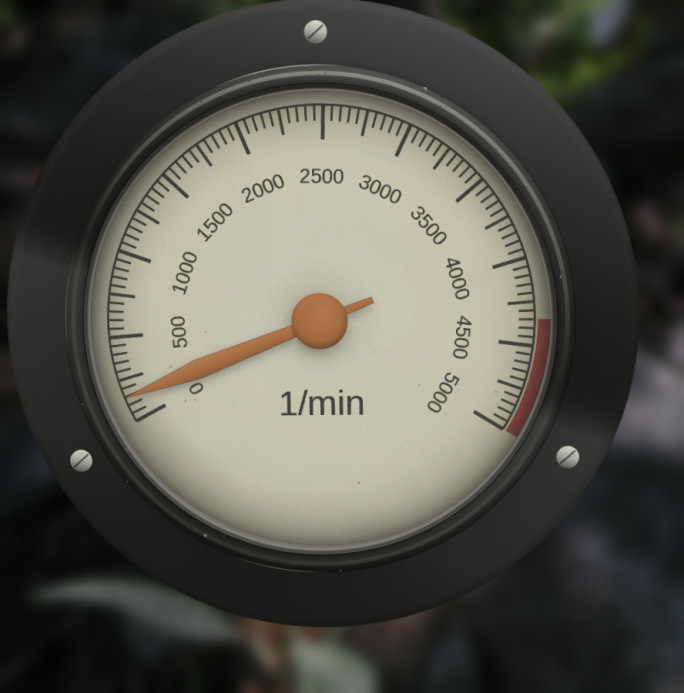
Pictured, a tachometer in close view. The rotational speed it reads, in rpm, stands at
150 rpm
